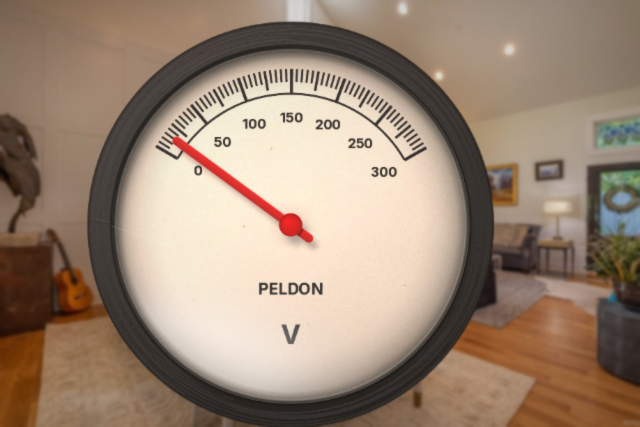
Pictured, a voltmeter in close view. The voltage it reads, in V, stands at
15 V
